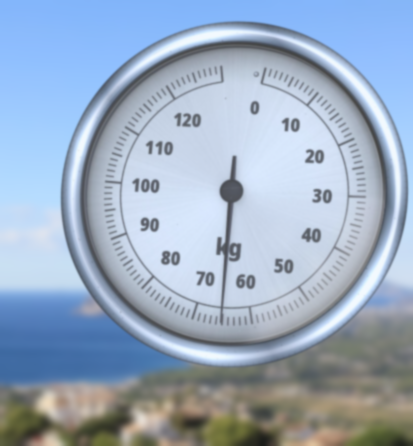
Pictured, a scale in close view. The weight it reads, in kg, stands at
65 kg
